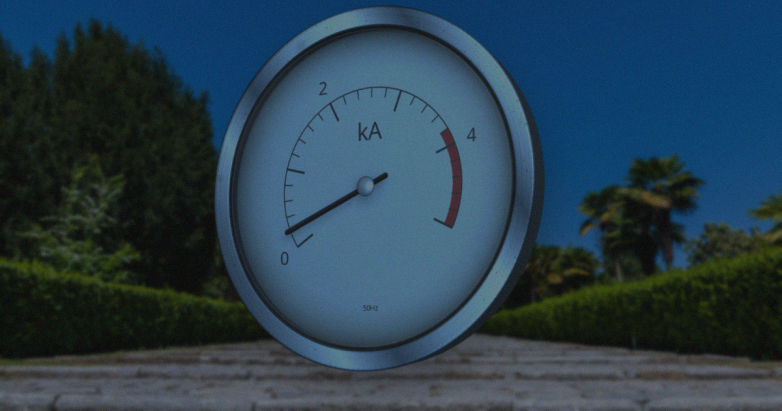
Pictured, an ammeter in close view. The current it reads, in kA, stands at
0.2 kA
